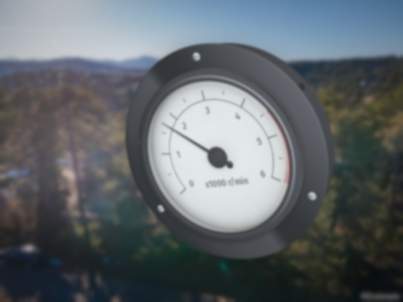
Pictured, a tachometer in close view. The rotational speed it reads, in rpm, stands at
1750 rpm
